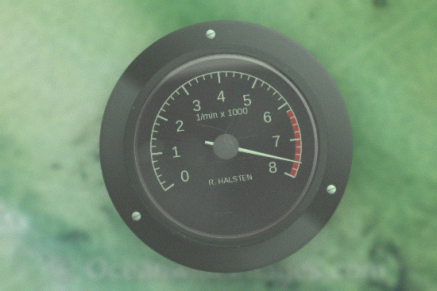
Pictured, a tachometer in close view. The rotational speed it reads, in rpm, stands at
7600 rpm
